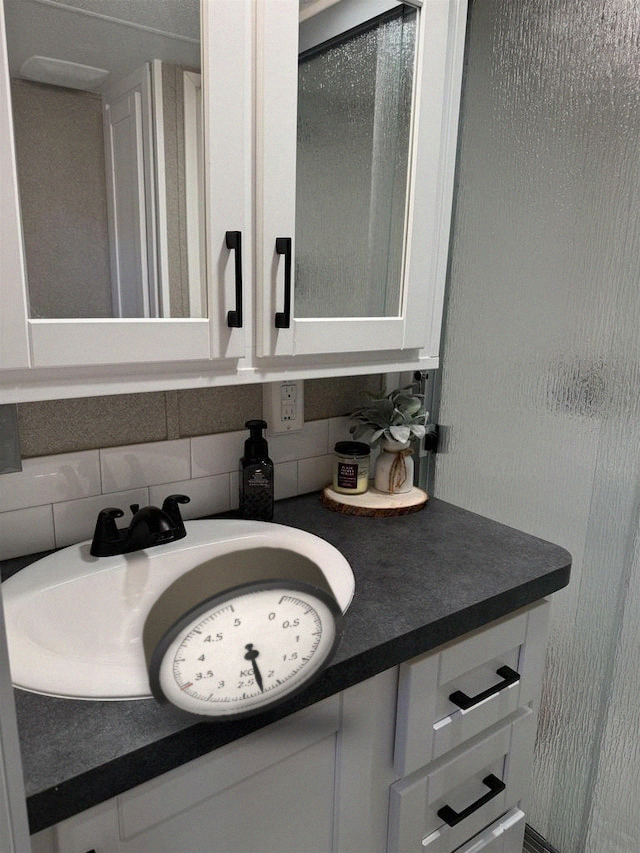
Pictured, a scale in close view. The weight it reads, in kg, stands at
2.25 kg
